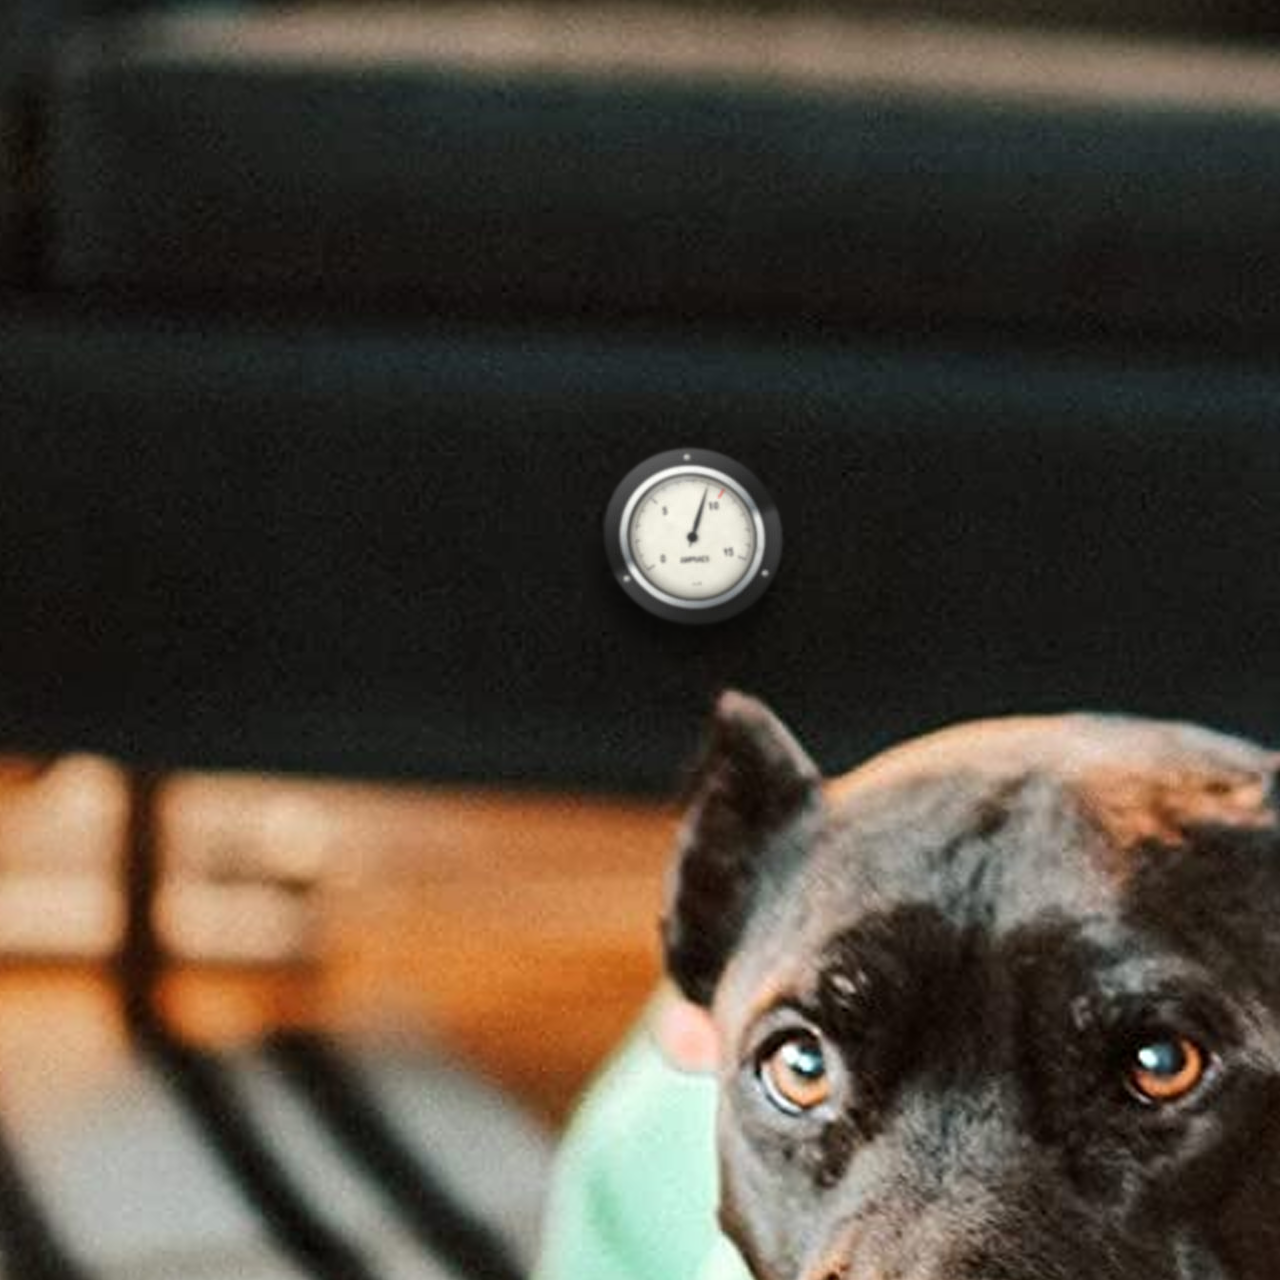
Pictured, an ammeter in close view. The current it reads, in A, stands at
9 A
